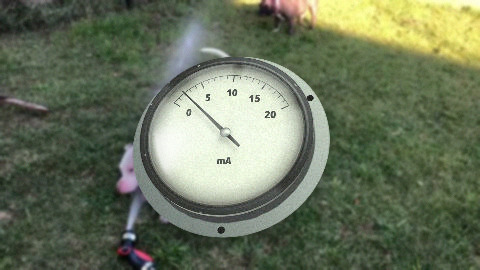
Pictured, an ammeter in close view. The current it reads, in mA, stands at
2 mA
